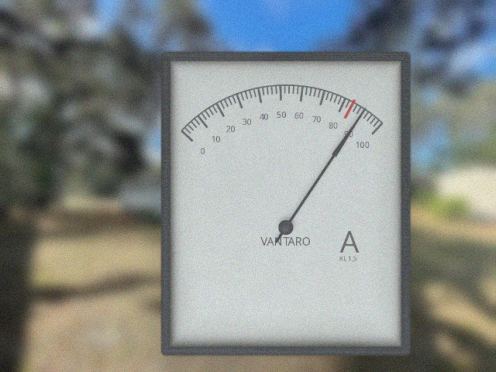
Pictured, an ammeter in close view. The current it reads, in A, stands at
90 A
